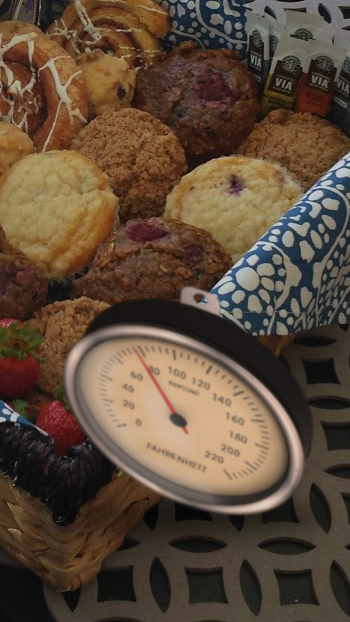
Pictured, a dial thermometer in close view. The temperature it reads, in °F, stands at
80 °F
